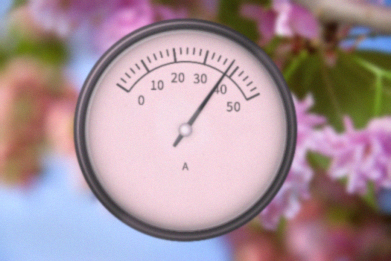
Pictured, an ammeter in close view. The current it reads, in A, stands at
38 A
